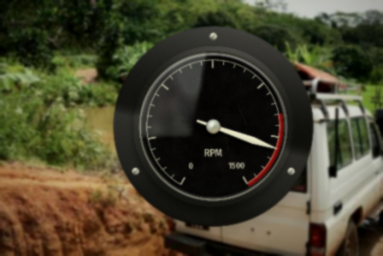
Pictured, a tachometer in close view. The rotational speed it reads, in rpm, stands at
1300 rpm
